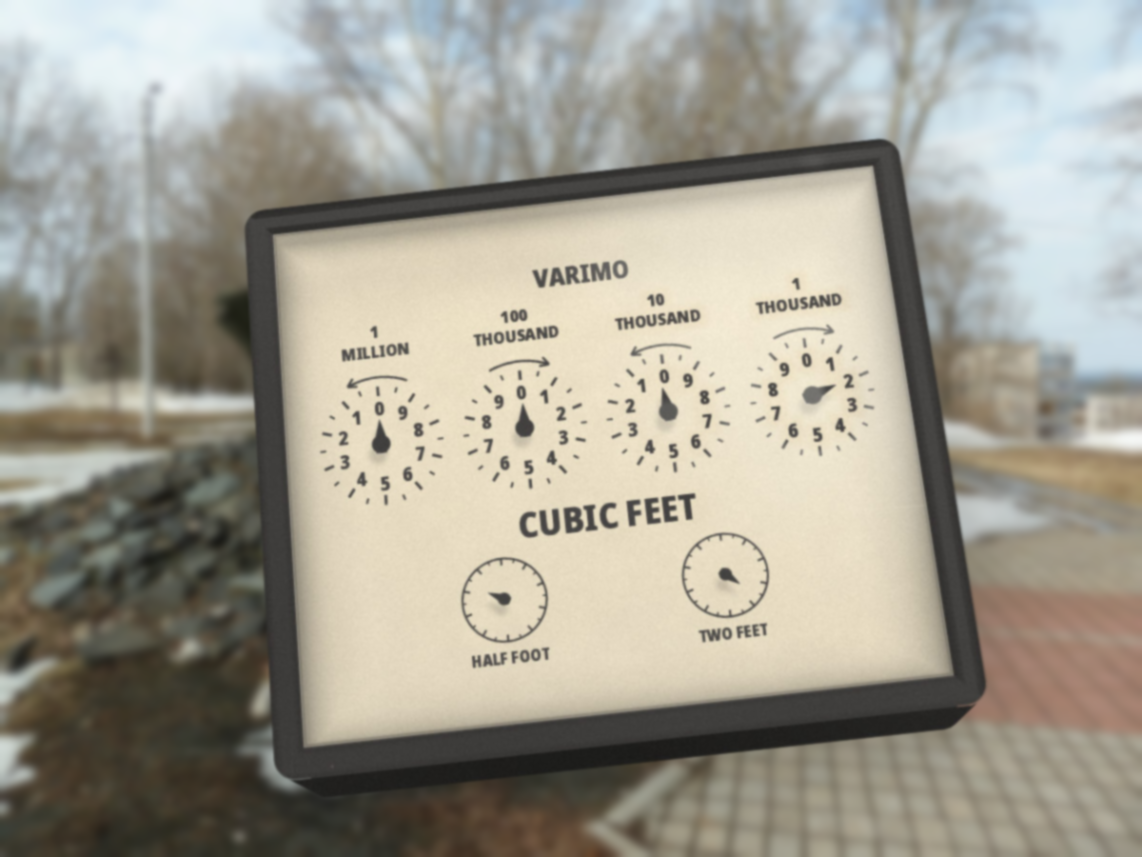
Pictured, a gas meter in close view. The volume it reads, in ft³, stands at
200 ft³
